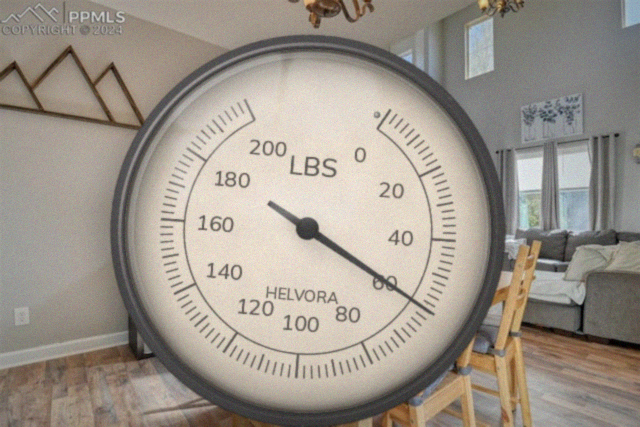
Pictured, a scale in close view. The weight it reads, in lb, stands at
60 lb
